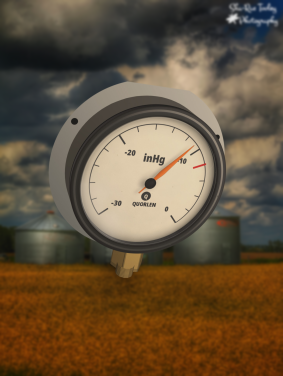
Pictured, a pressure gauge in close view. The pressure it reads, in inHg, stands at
-11 inHg
